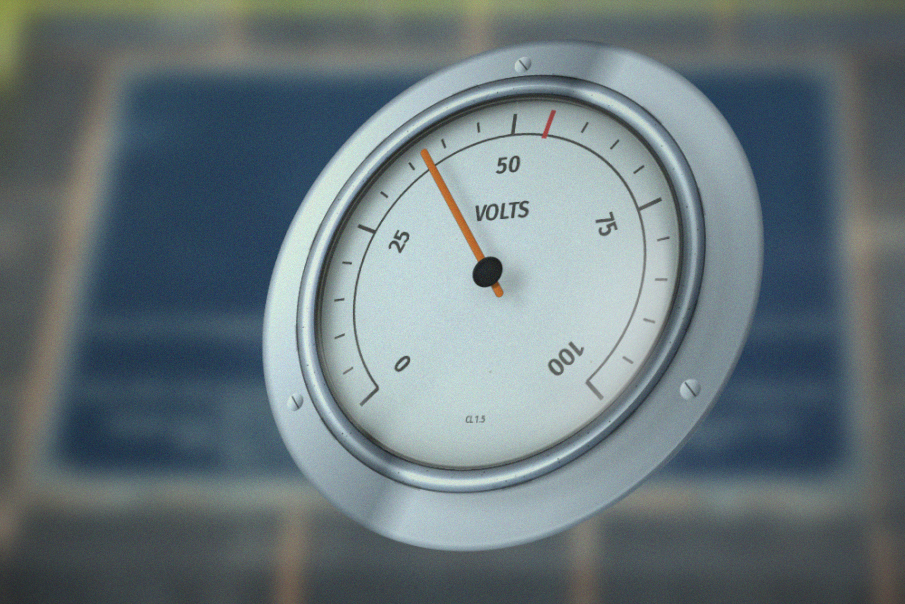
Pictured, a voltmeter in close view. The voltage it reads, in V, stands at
37.5 V
